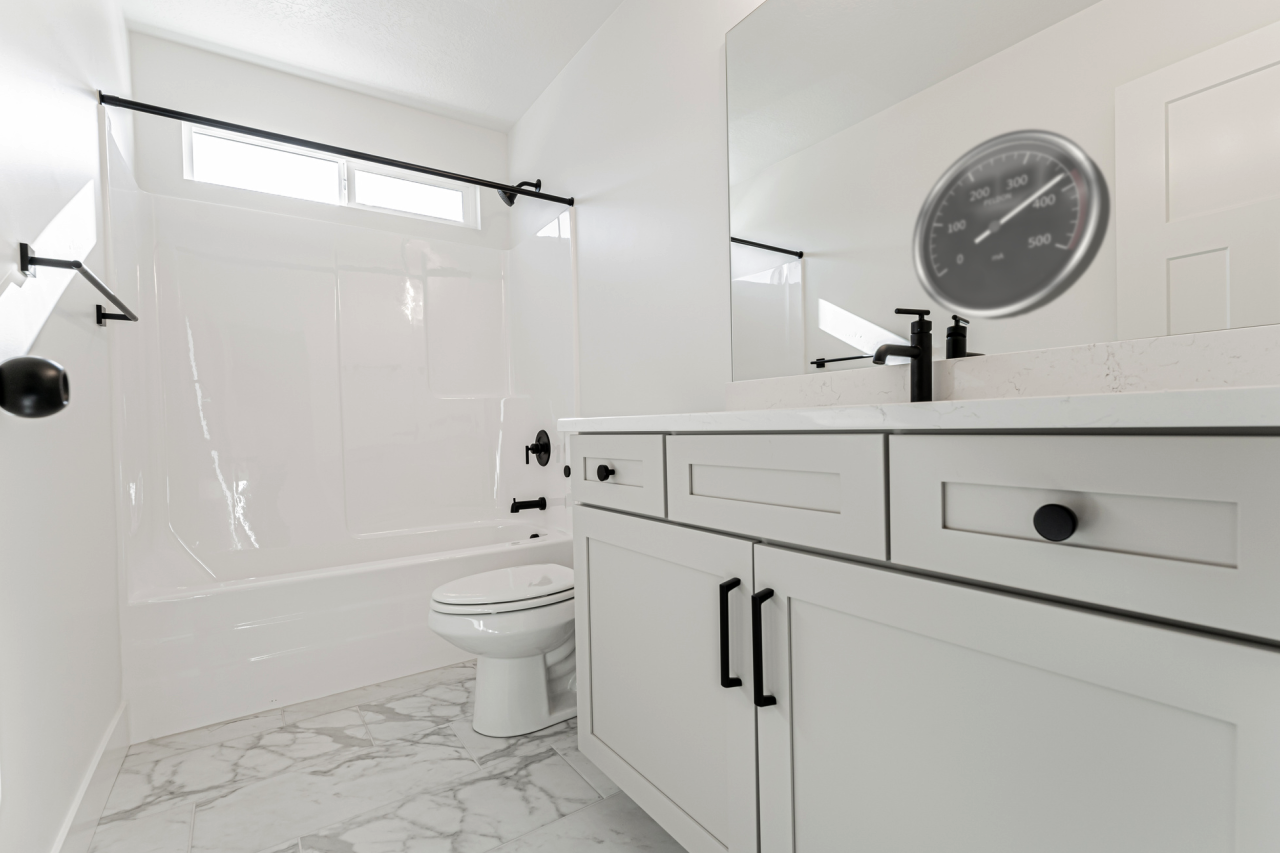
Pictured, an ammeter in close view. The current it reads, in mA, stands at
380 mA
